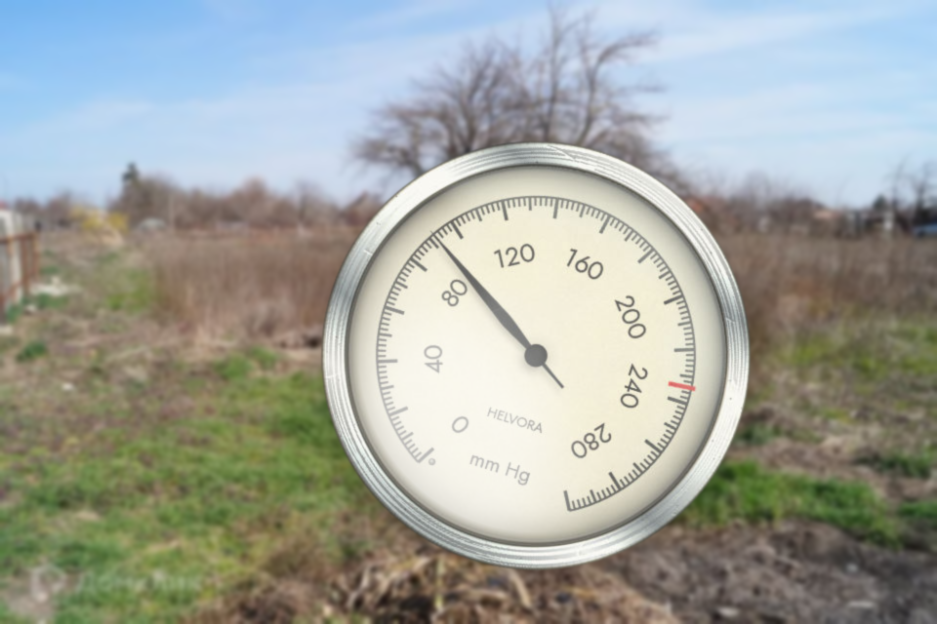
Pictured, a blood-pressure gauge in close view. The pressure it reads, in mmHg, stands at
92 mmHg
